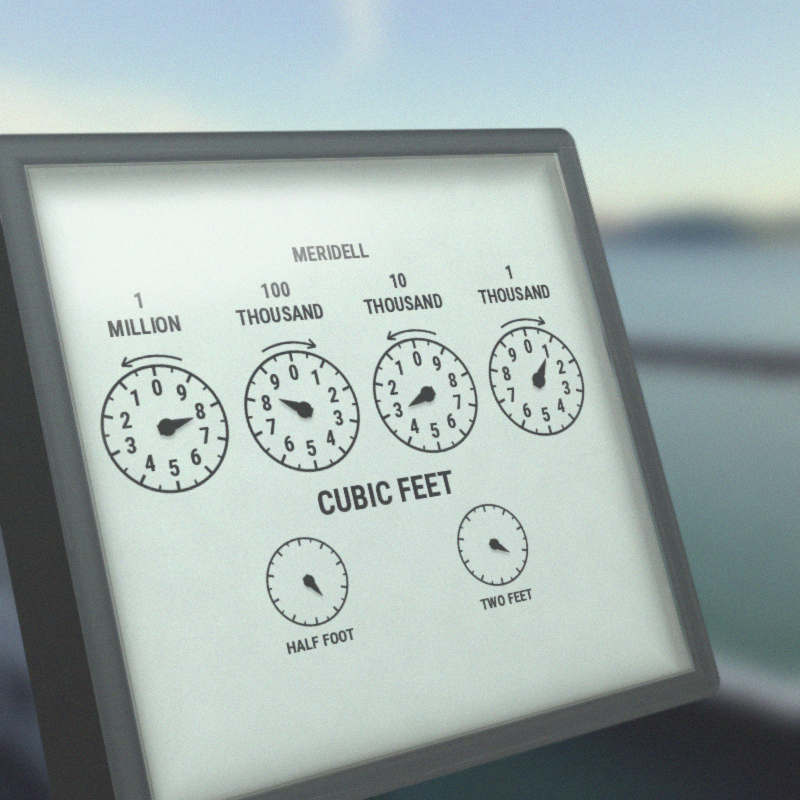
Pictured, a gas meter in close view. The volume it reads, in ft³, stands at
783100 ft³
